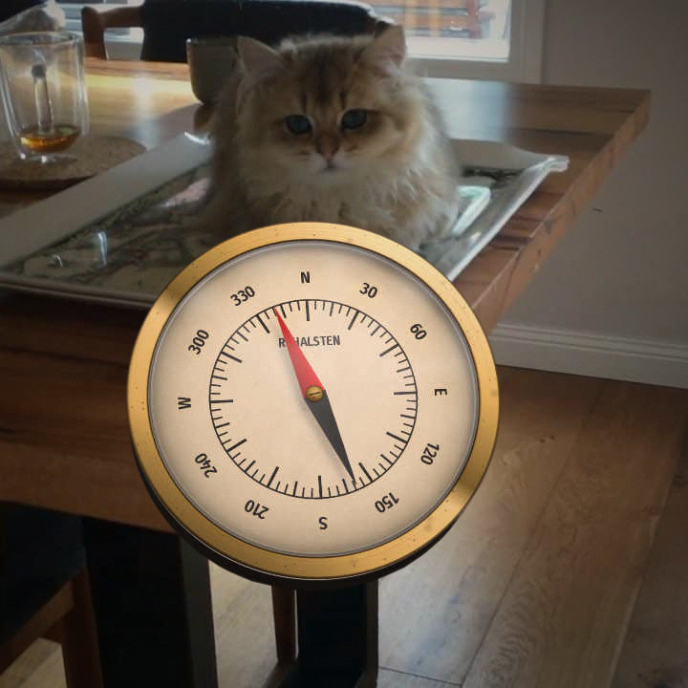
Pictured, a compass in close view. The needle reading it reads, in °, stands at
340 °
